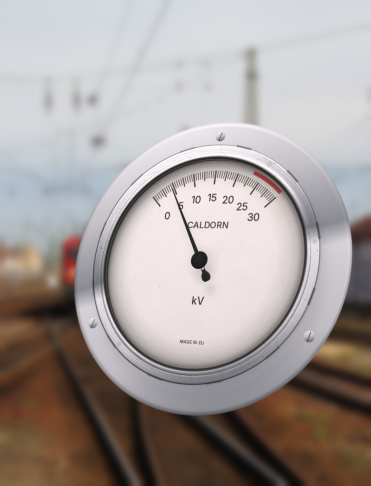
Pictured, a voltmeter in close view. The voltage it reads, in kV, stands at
5 kV
